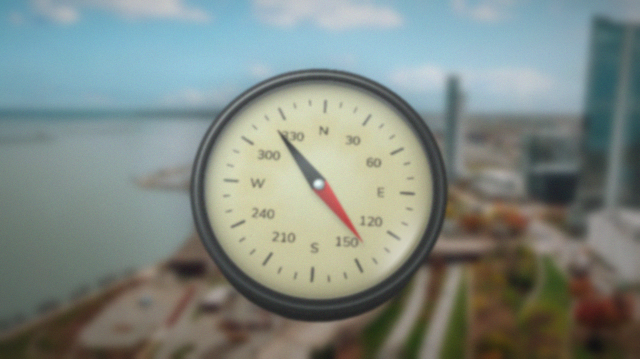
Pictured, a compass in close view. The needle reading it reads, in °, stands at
140 °
